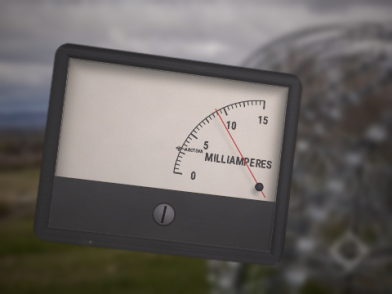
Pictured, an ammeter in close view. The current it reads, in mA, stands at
9 mA
